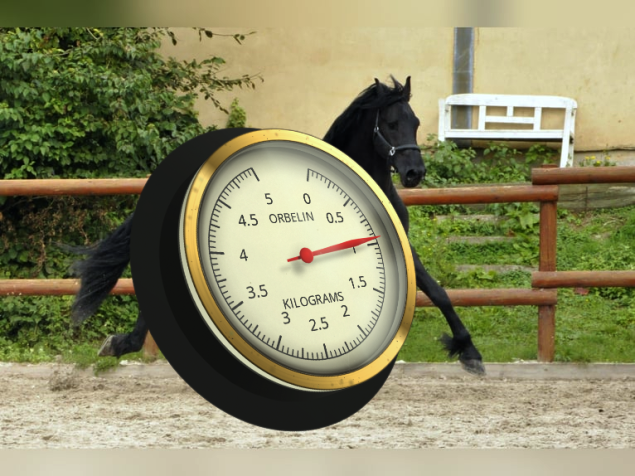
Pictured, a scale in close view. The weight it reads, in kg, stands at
0.95 kg
